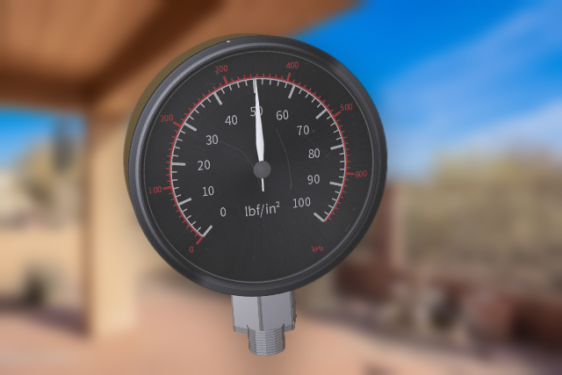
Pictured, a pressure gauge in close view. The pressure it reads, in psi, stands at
50 psi
